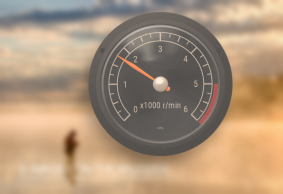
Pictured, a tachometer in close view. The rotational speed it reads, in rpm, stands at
1750 rpm
